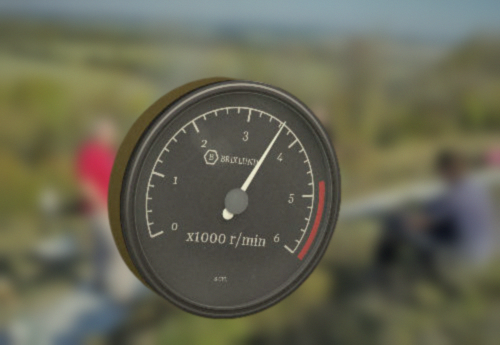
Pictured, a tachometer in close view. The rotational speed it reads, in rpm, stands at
3600 rpm
